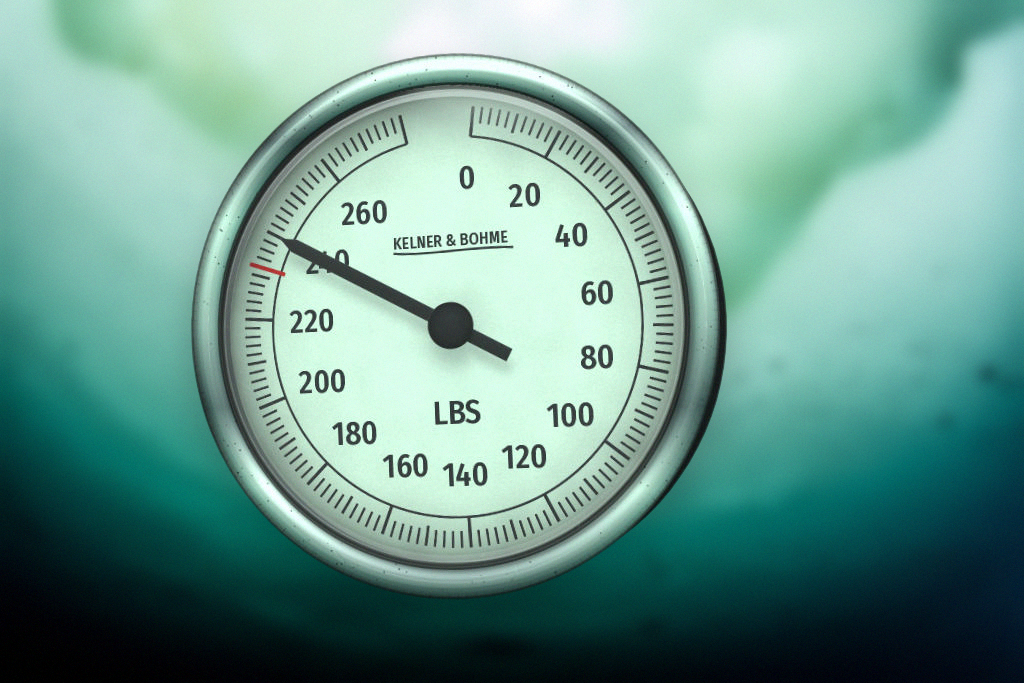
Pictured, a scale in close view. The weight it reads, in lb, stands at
240 lb
